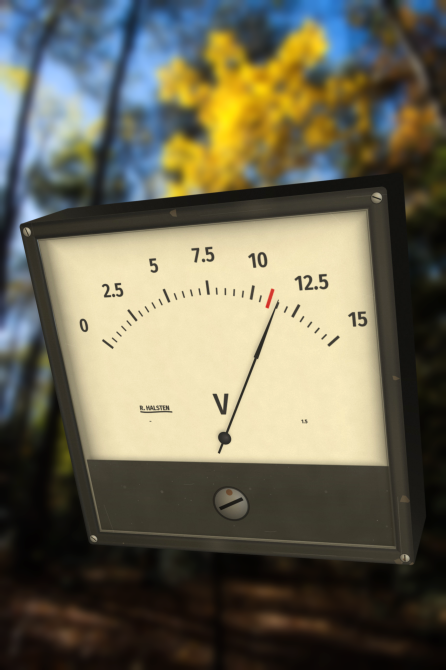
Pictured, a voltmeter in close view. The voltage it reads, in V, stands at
11.5 V
